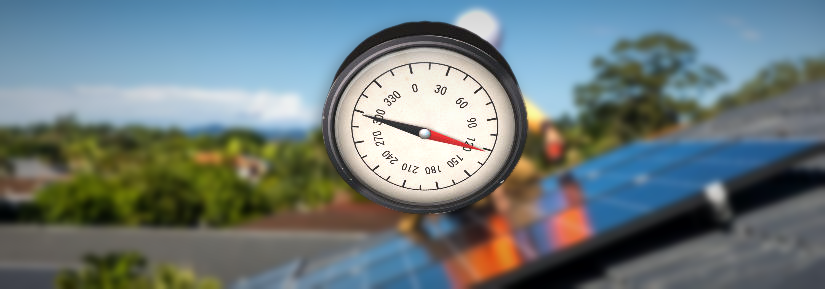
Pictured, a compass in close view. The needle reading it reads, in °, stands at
120 °
